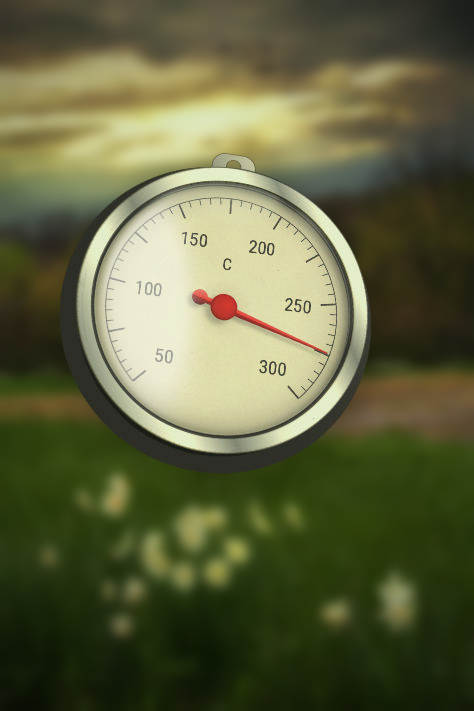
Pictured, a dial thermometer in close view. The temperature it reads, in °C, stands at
275 °C
